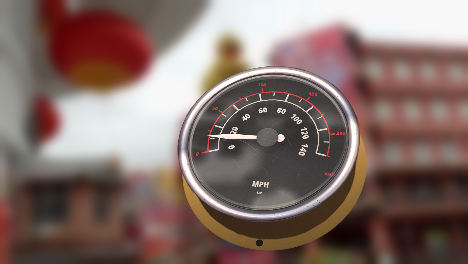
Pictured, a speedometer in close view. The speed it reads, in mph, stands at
10 mph
